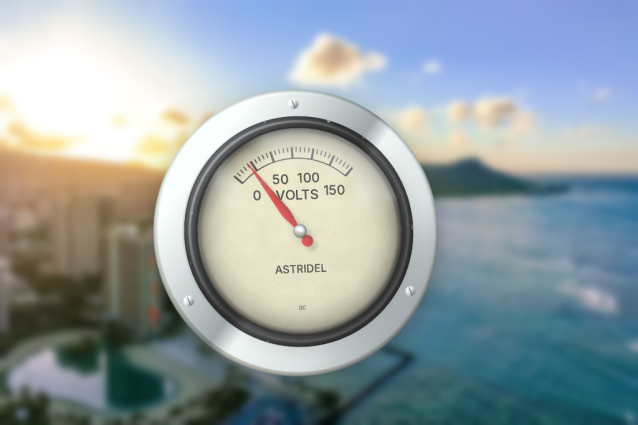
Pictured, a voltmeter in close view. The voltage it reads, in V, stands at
20 V
